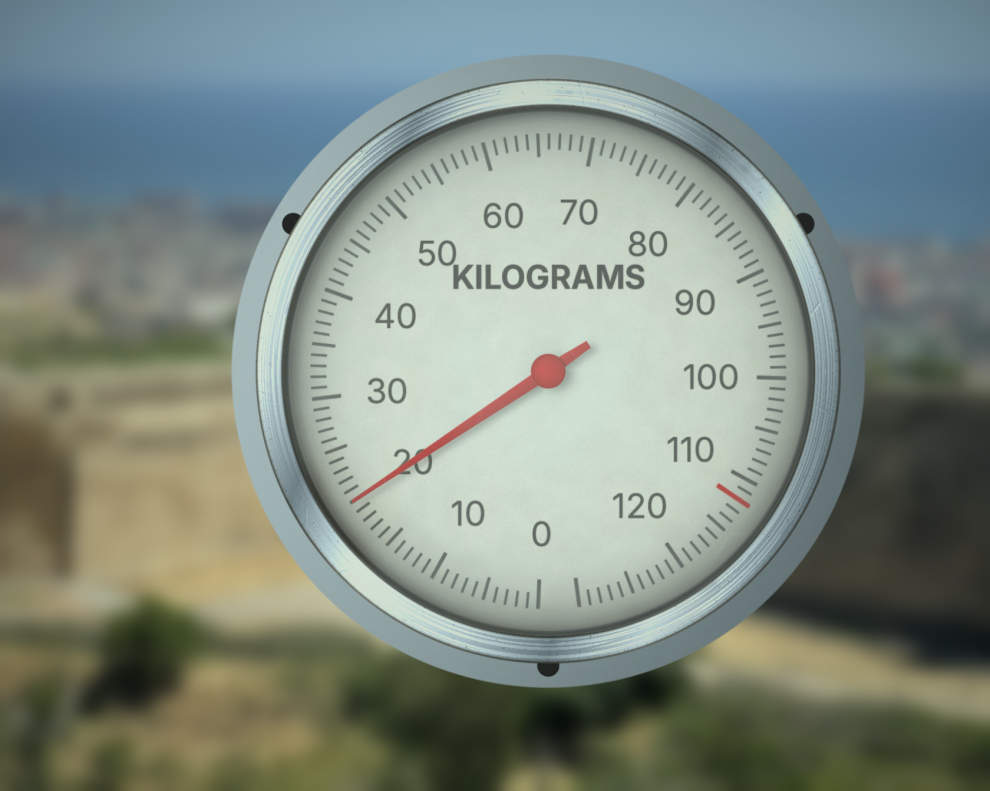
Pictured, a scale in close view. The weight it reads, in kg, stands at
20 kg
